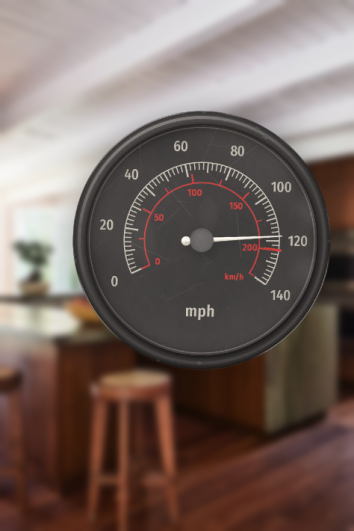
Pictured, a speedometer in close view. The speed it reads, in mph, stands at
118 mph
